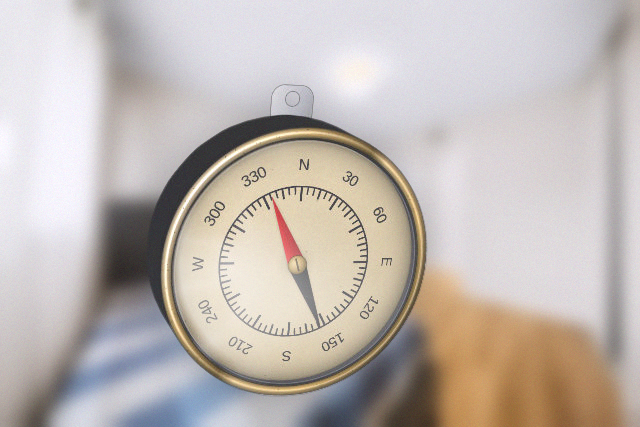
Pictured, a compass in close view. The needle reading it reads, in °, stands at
335 °
